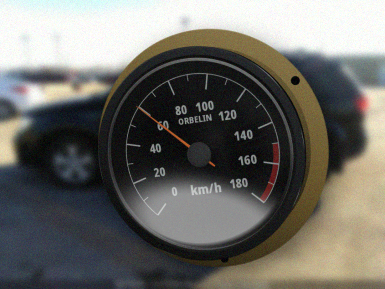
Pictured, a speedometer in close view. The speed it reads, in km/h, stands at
60 km/h
